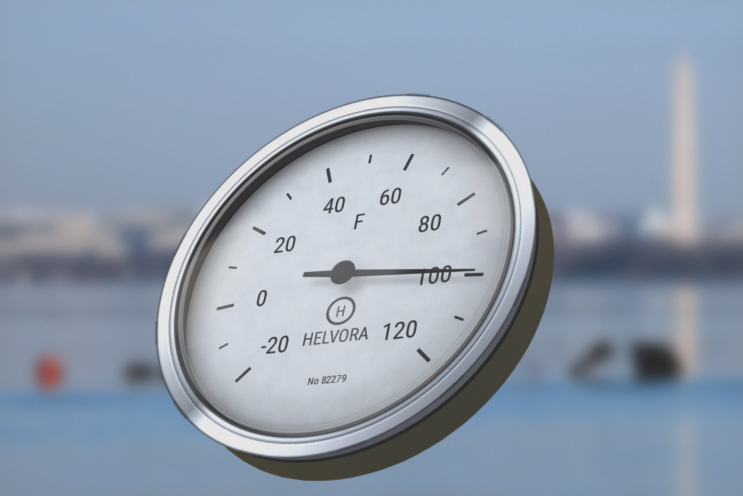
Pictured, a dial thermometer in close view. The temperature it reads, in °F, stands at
100 °F
